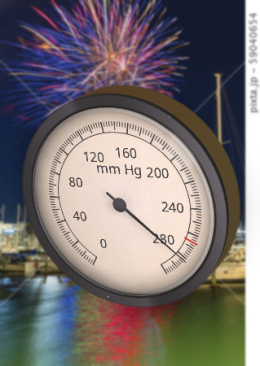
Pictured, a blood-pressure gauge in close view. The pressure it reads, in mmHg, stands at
280 mmHg
